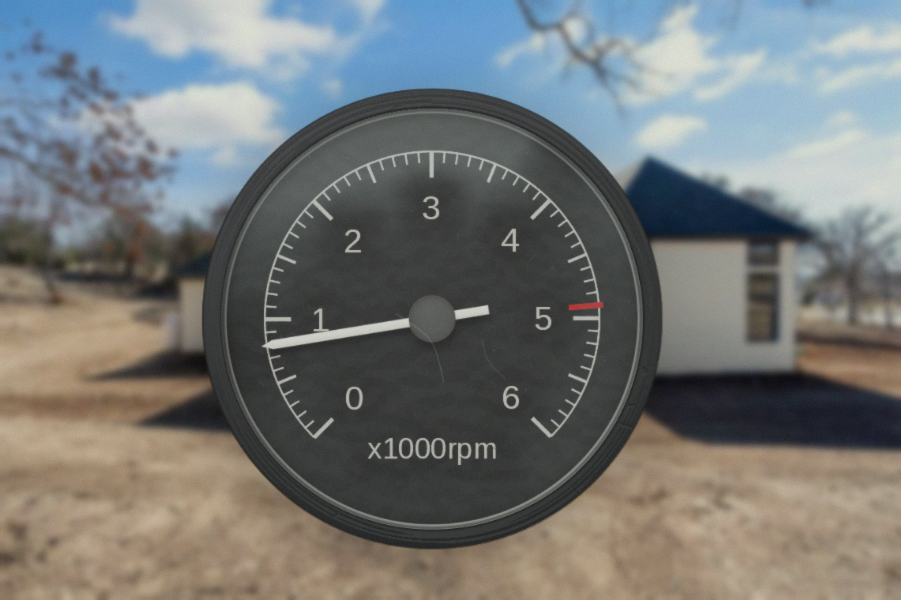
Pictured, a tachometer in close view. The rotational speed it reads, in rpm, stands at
800 rpm
